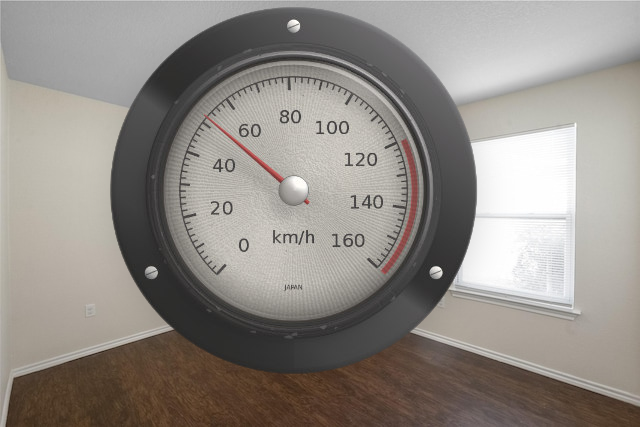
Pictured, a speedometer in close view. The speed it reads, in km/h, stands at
52 km/h
